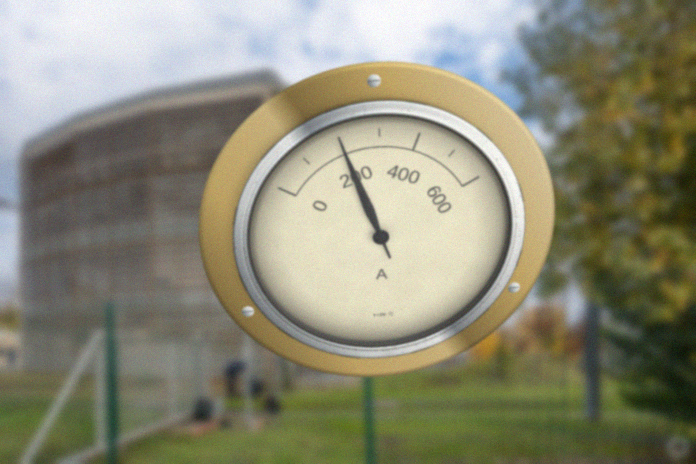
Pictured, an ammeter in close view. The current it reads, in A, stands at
200 A
